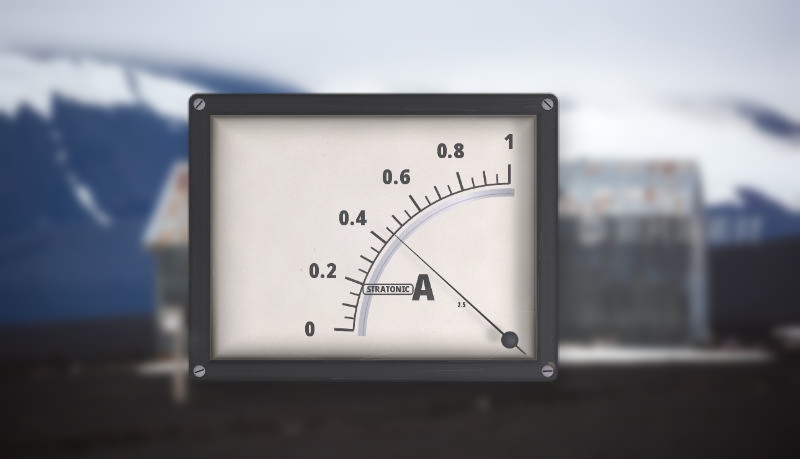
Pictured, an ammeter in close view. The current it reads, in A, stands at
0.45 A
